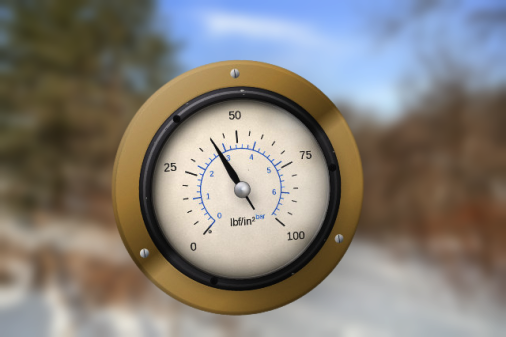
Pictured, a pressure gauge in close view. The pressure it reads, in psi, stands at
40 psi
